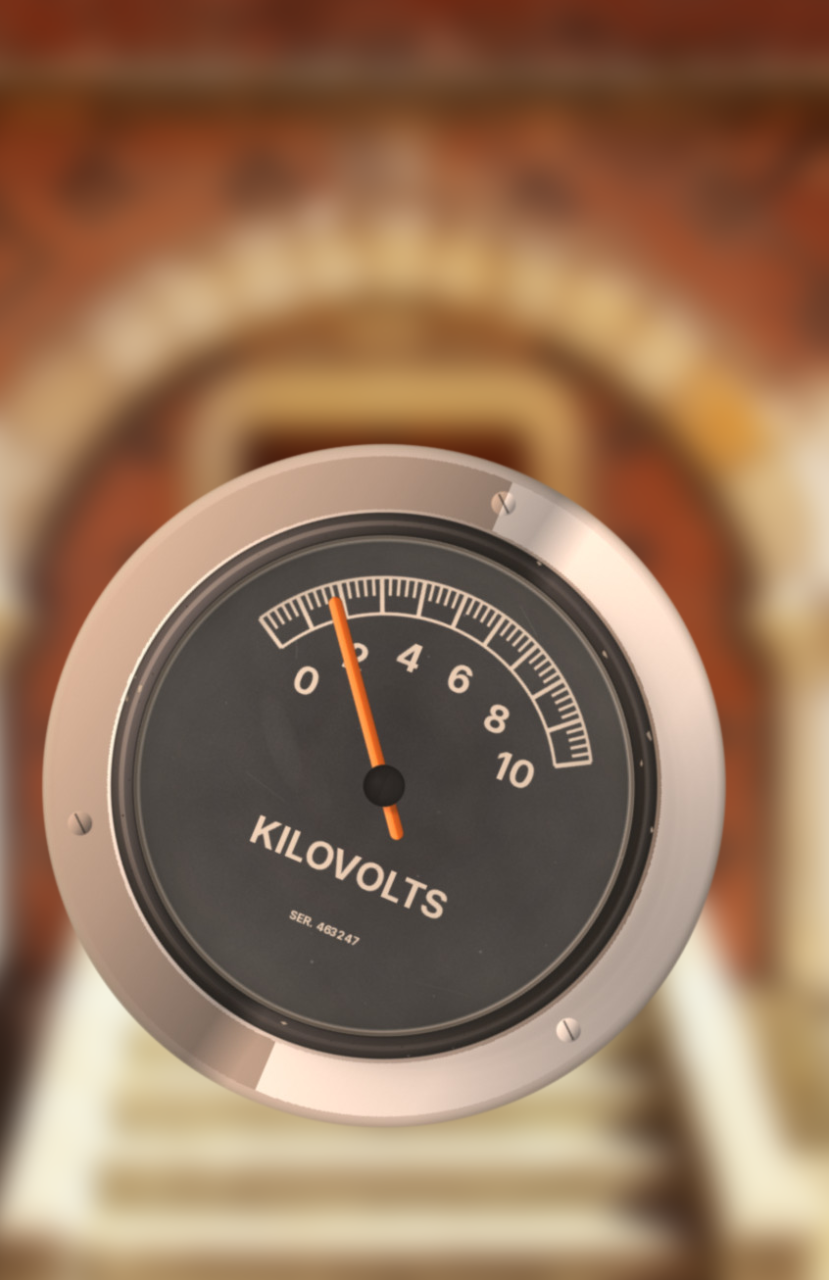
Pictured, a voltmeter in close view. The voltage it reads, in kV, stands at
1.8 kV
